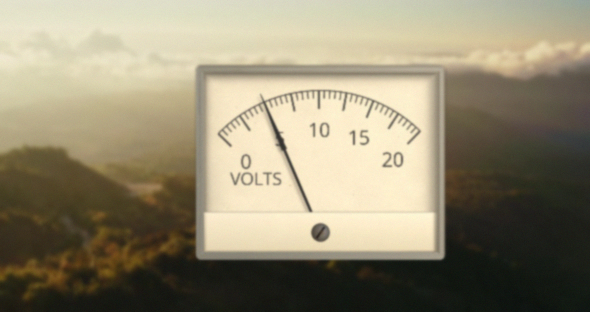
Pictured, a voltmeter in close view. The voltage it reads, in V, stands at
5 V
